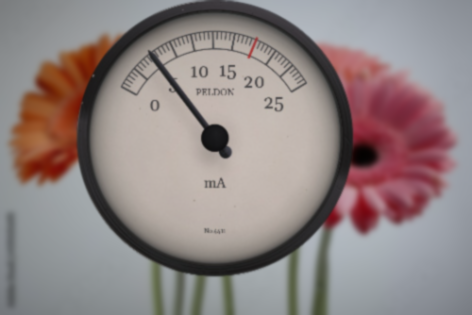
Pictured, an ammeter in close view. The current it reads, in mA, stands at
5 mA
